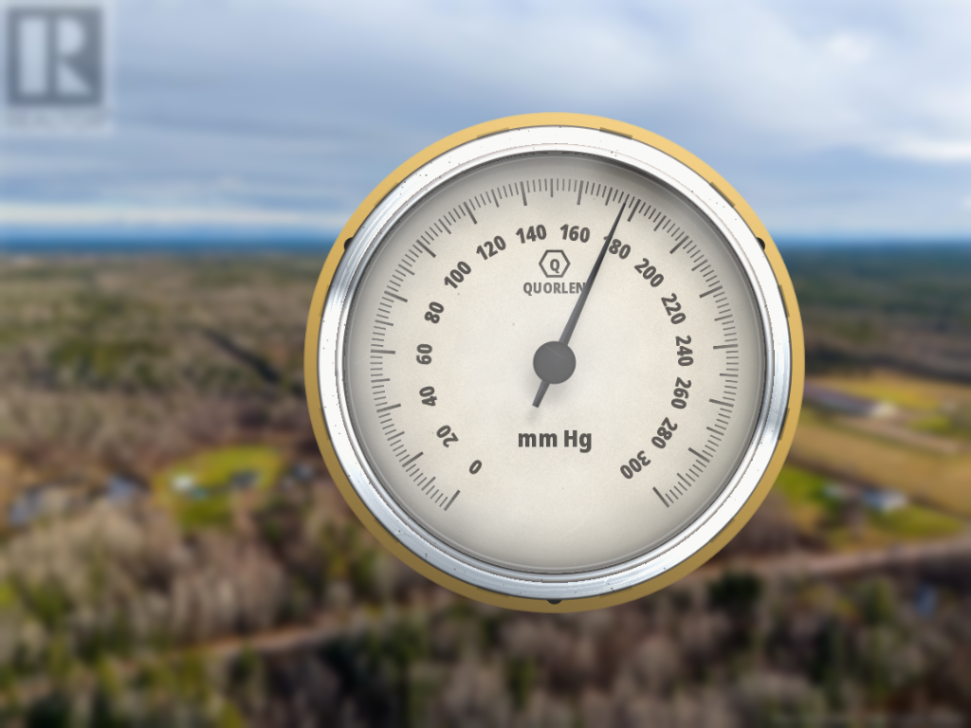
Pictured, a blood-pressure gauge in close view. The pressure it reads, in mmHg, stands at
176 mmHg
